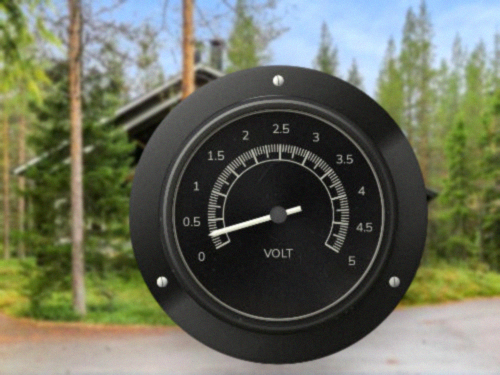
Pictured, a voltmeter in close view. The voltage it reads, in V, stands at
0.25 V
